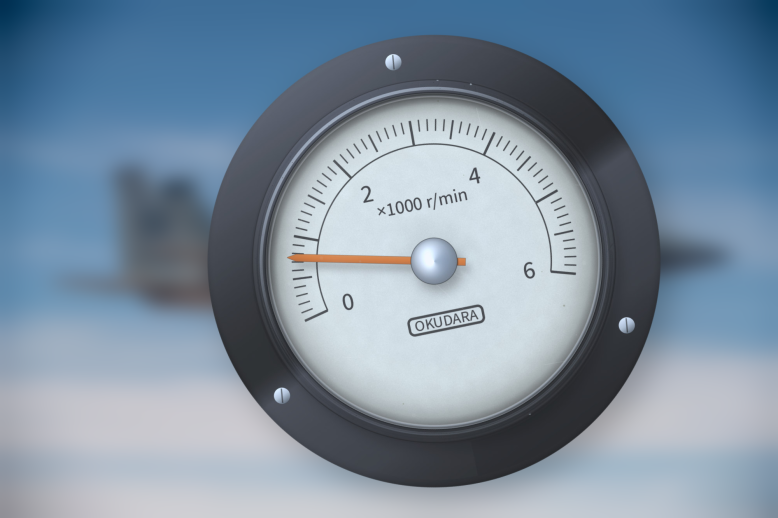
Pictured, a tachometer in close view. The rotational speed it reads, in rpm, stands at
750 rpm
